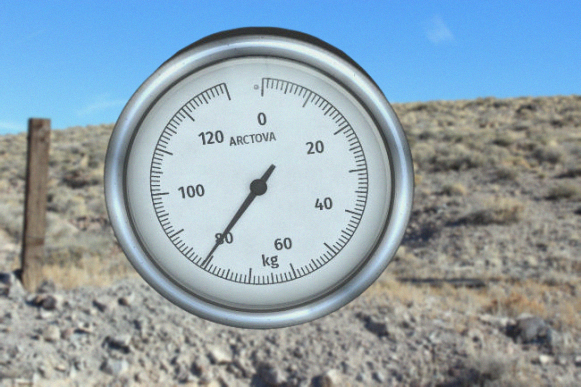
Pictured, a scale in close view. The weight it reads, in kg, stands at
81 kg
